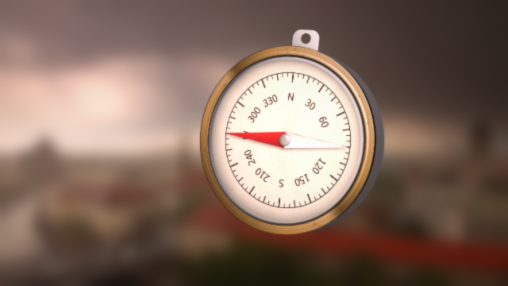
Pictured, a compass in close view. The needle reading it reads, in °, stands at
270 °
